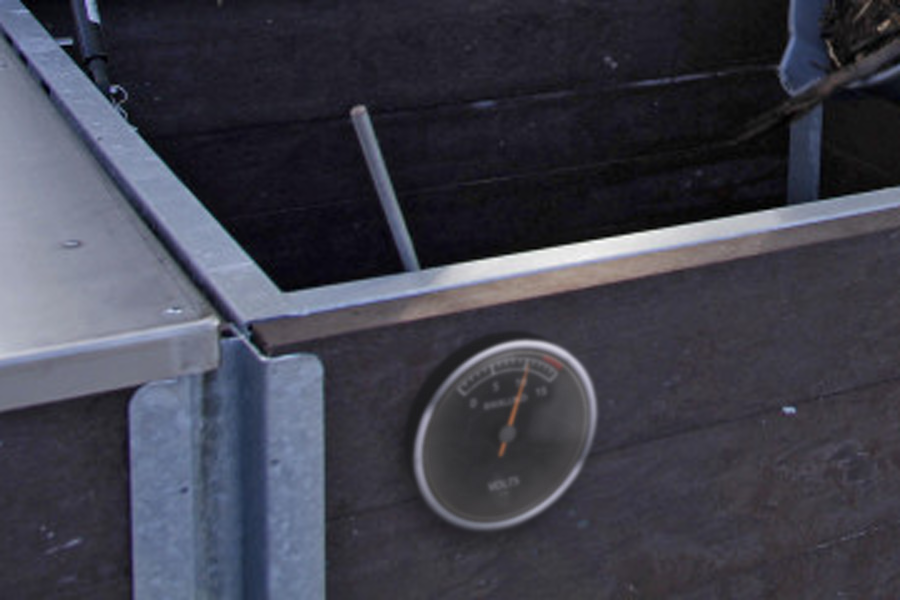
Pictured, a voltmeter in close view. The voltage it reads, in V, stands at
10 V
